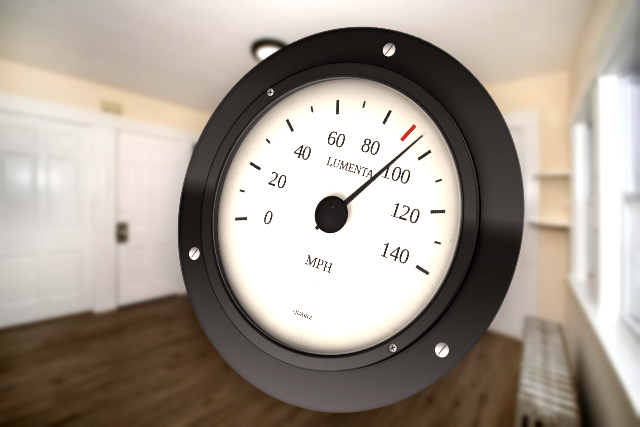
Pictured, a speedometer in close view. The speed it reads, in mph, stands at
95 mph
